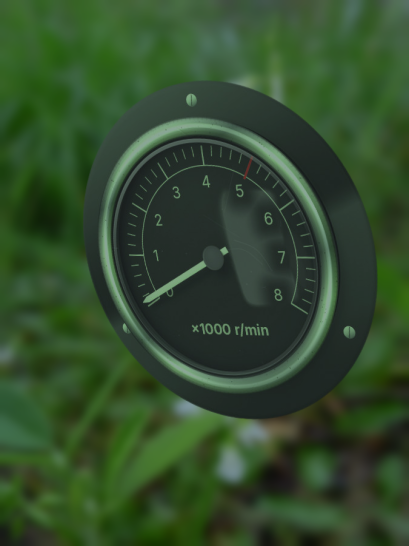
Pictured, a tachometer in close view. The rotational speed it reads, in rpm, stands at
100 rpm
